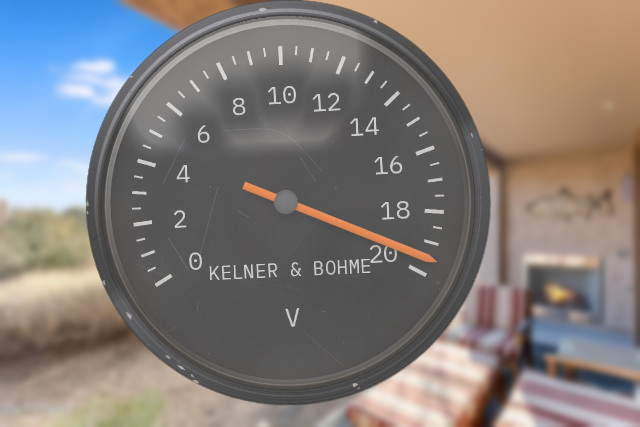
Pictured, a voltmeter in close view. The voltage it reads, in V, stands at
19.5 V
